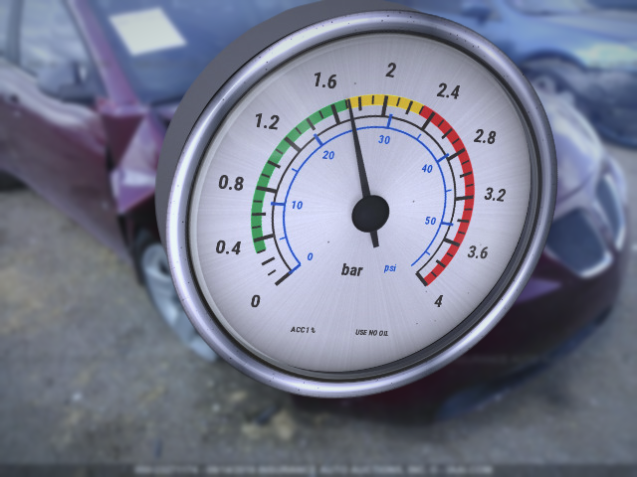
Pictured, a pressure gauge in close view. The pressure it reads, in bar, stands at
1.7 bar
